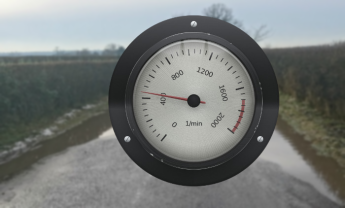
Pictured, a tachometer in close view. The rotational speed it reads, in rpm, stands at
450 rpm
